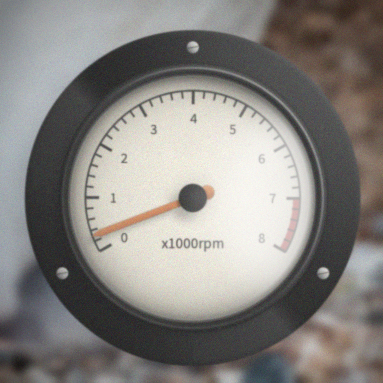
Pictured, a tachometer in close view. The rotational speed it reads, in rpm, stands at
300 rpm
